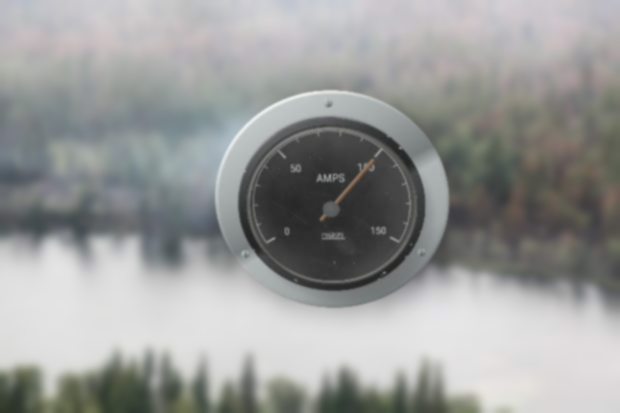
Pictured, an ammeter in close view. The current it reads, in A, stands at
100 A
